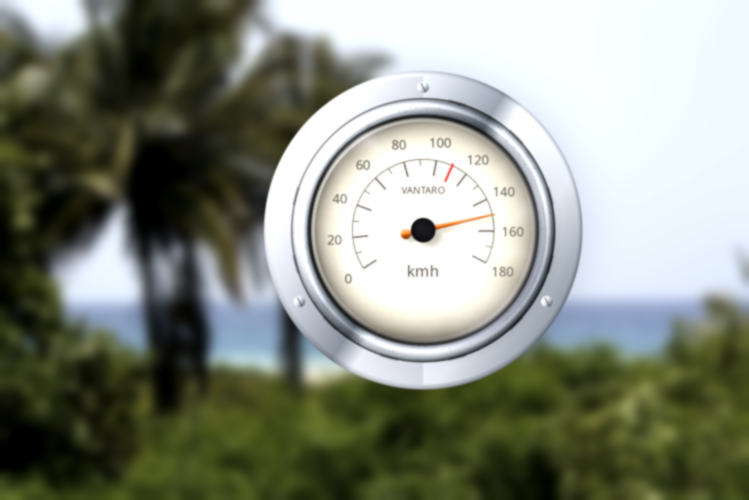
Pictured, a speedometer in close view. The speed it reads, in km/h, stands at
150 km/h
